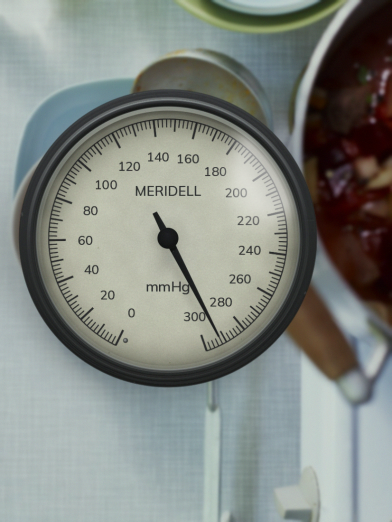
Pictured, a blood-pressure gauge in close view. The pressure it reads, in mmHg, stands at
292 mmHg
